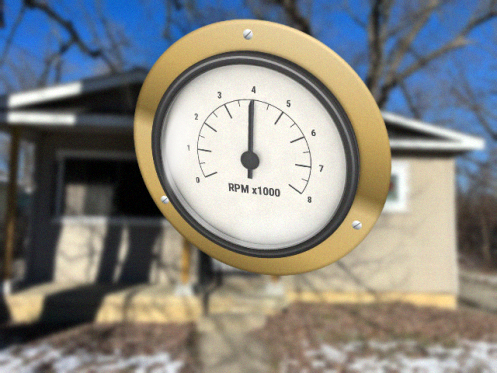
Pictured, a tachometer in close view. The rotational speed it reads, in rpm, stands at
4000 rpm
